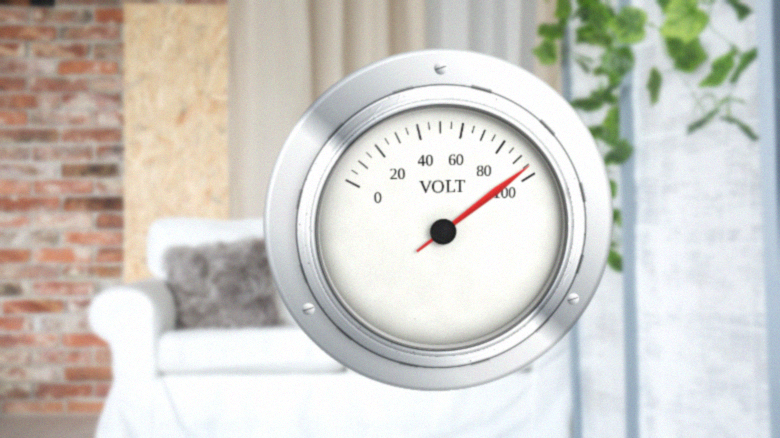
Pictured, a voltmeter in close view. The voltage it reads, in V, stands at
95 V
